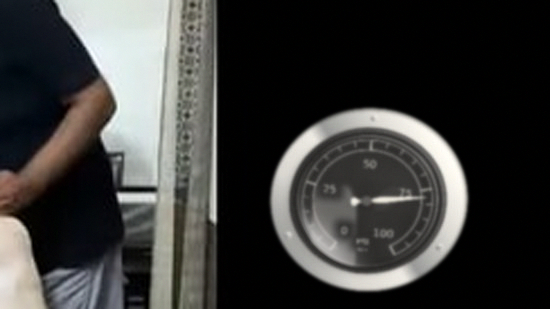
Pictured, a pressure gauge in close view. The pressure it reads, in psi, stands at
77.5 psi
